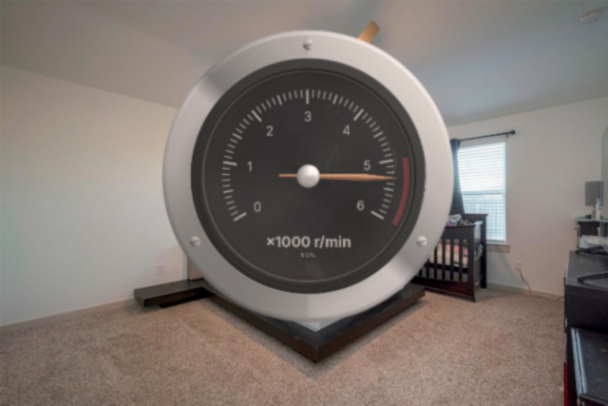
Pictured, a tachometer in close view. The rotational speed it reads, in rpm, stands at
5300 rpm
